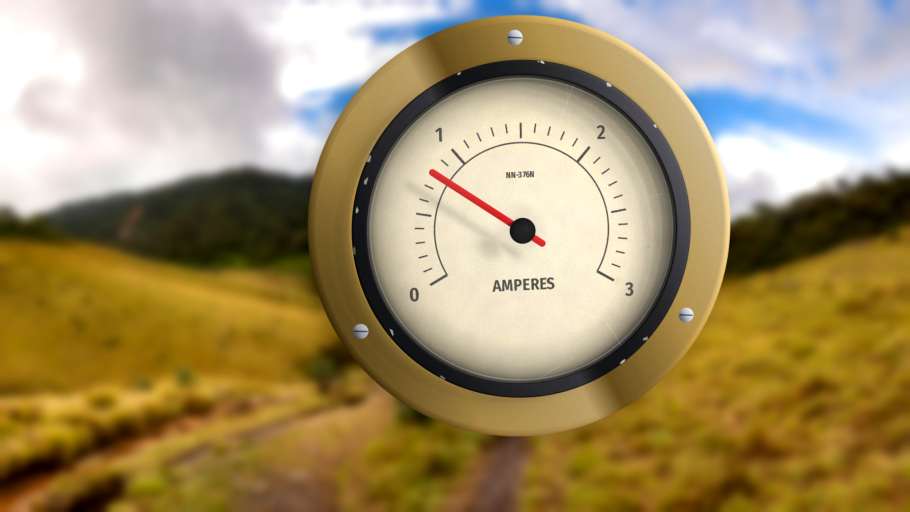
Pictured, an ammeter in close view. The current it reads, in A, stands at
0.8 A
